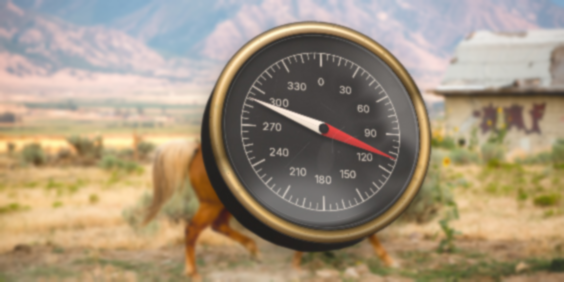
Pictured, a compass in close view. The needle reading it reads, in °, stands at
110 °
